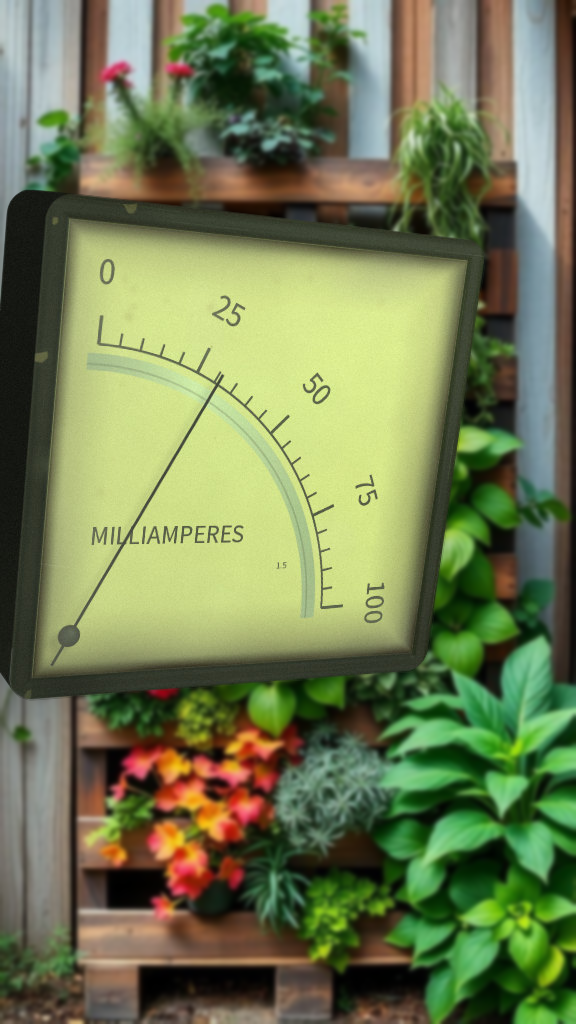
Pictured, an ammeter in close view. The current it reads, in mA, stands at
30 mA
